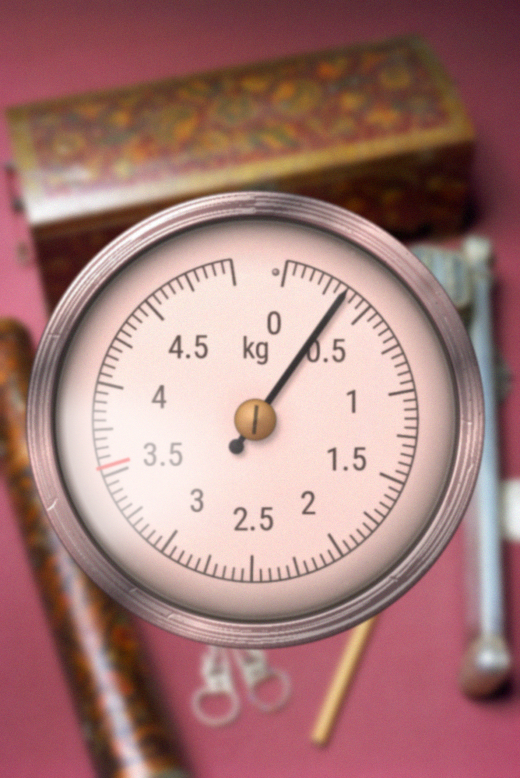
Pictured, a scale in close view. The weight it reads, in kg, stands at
0.35 kg
